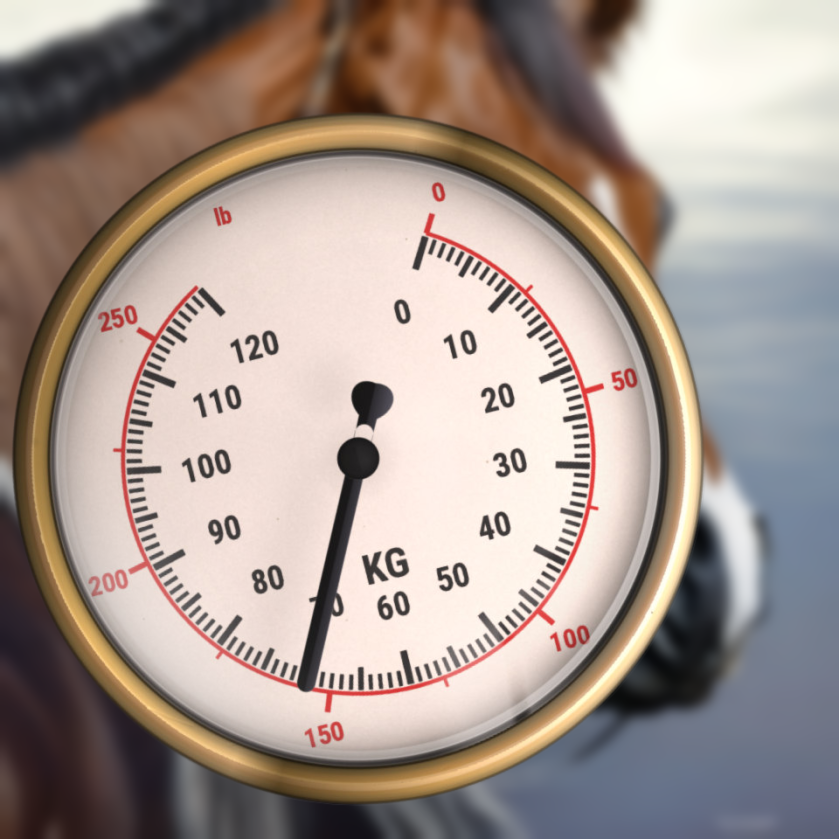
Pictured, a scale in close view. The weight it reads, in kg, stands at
70.5 kg
